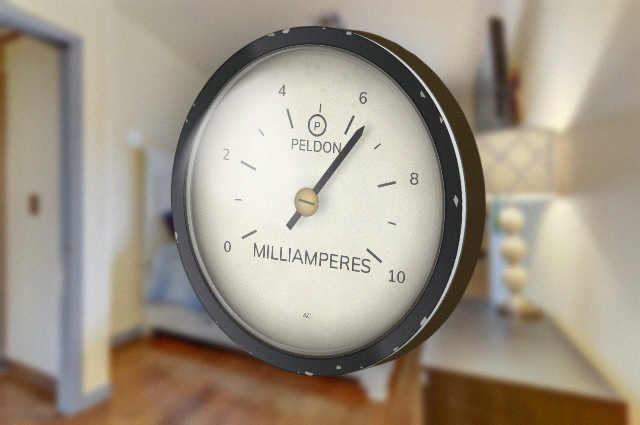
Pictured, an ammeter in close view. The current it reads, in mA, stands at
6.5 mA
